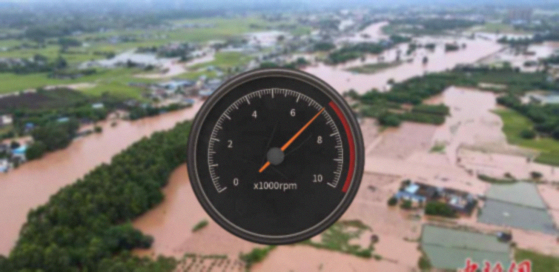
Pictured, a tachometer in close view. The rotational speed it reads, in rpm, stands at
7000 rpm
